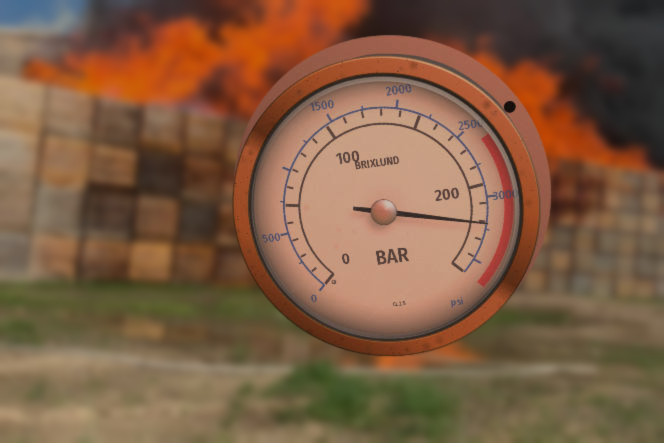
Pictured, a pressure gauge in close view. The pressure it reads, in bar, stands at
220 bar
